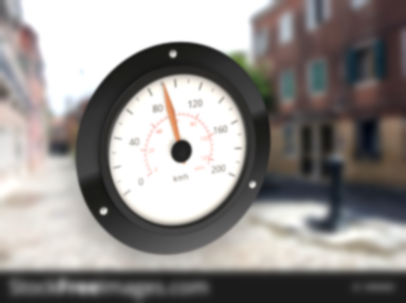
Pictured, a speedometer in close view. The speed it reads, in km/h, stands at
90 km/h
